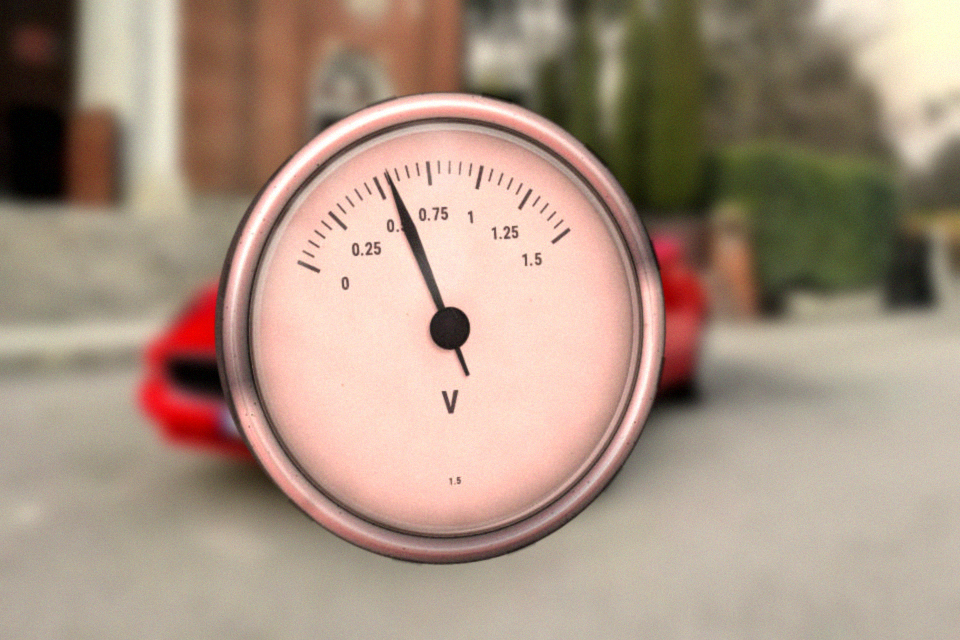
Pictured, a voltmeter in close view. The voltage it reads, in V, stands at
0.55 V
